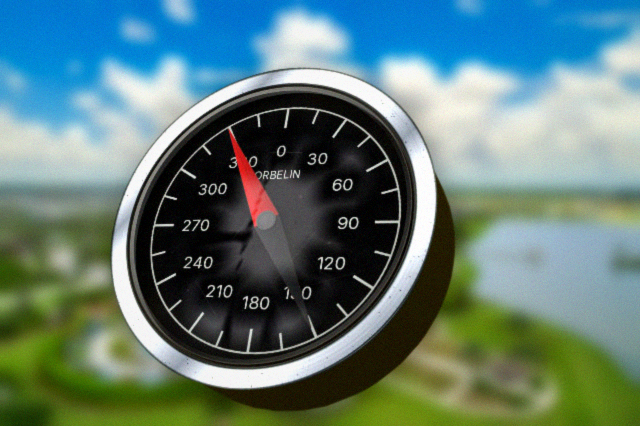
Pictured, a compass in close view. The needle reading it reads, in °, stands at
330 °
